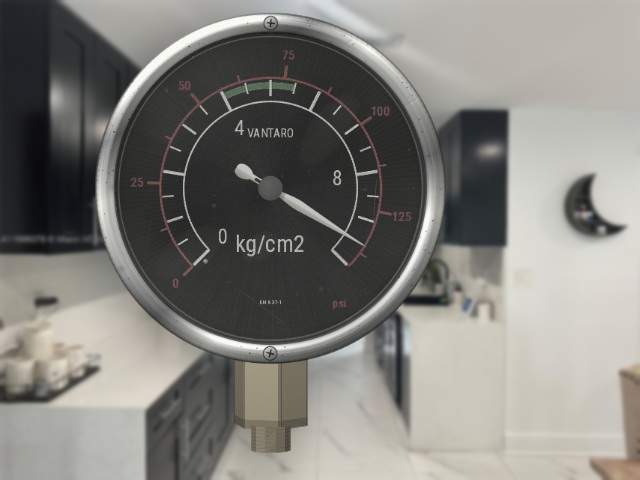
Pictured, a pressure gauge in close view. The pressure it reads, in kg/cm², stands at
9.5 kg/cm²
